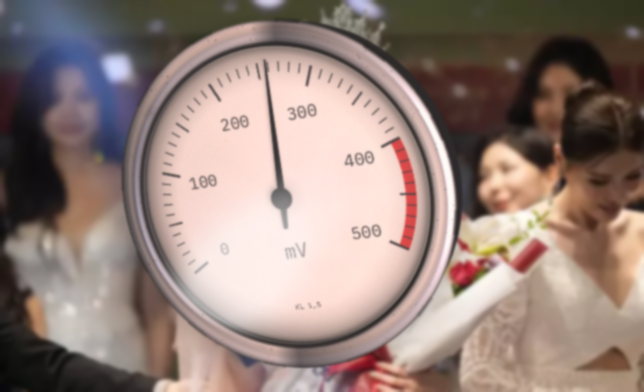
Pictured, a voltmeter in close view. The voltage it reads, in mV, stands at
260 mV
